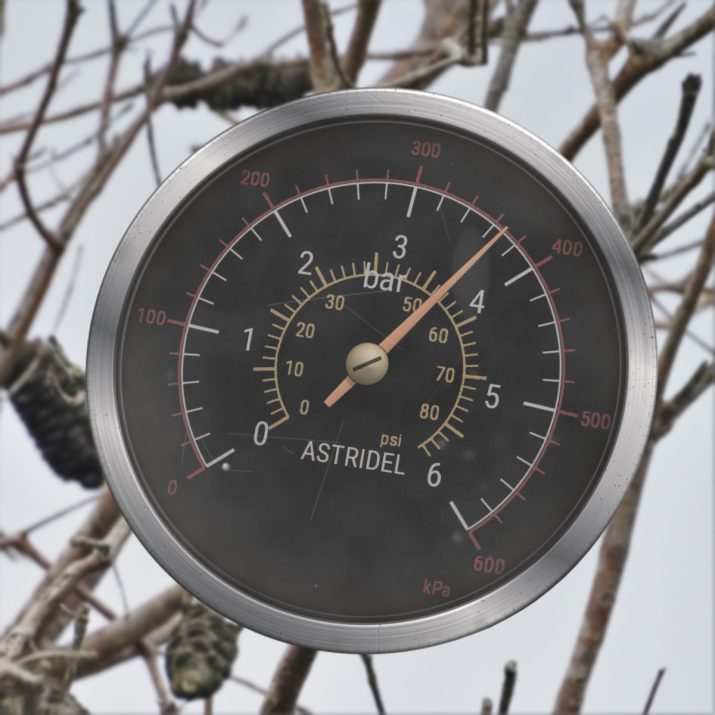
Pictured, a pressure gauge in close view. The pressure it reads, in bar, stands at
3.7 bar
